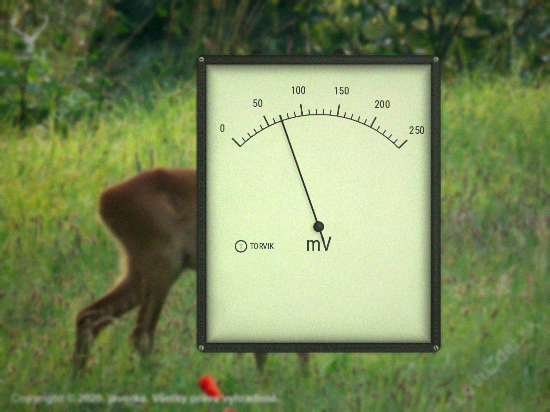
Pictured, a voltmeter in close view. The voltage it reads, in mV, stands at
70 mV
